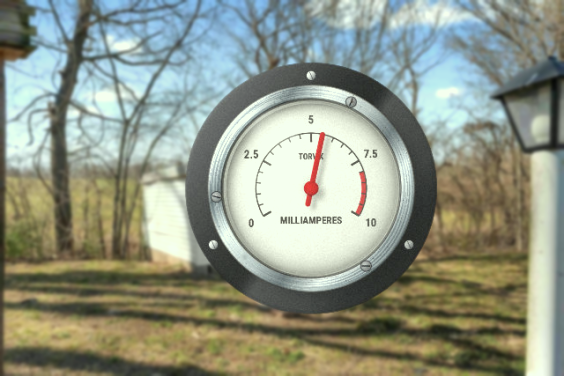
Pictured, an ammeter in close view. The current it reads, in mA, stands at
5.5 mA
